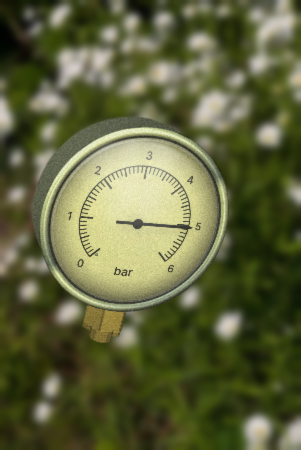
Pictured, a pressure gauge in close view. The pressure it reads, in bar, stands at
5 bar
